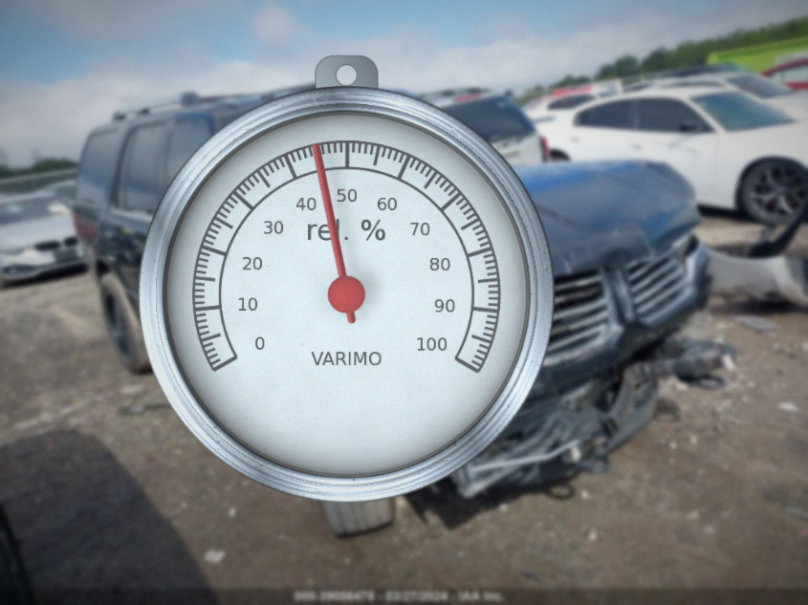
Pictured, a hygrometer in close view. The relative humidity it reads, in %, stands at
45 %
